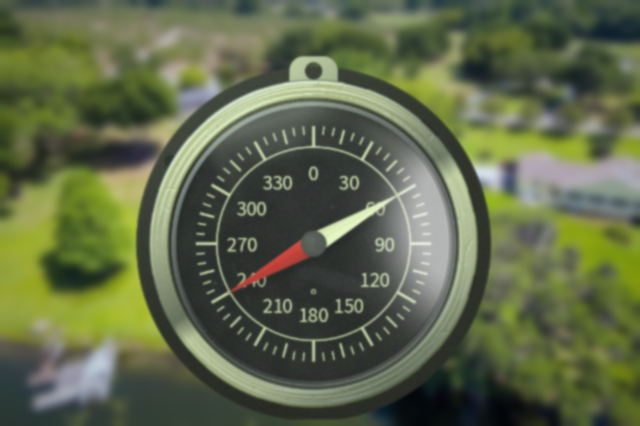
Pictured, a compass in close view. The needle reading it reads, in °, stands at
240 °
